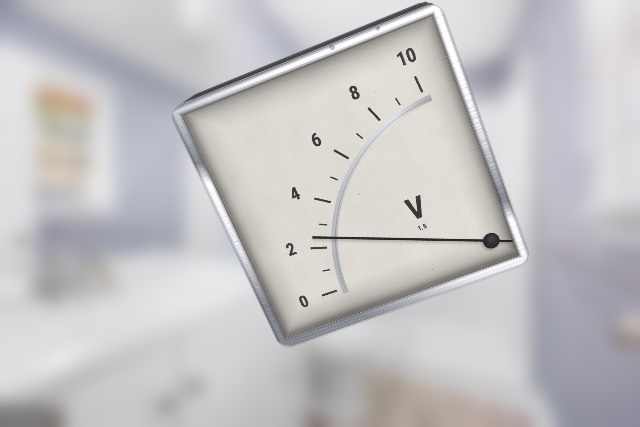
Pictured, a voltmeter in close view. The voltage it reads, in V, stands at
2.5 V
